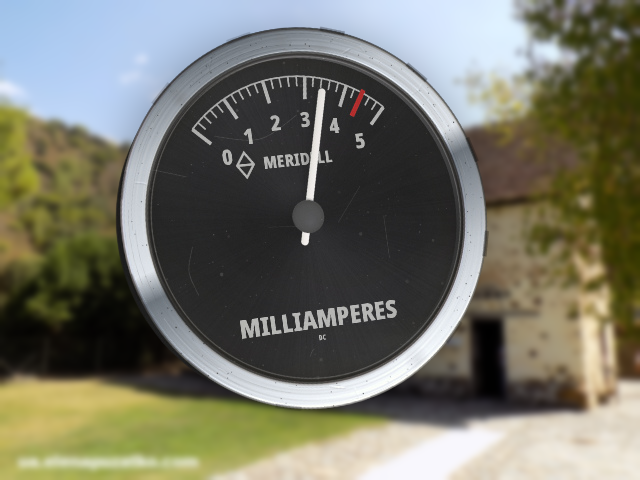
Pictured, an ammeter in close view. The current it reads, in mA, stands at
3.4 mA
